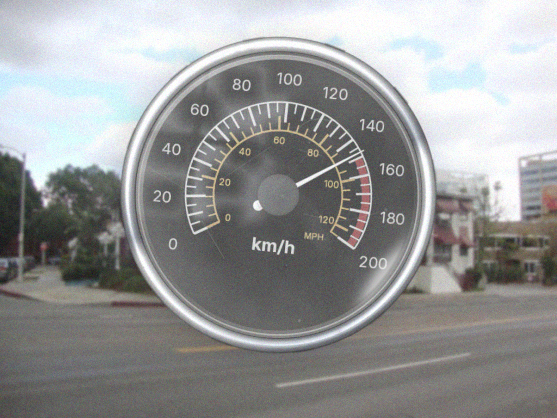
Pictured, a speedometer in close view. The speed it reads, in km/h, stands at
147.5 km/h
